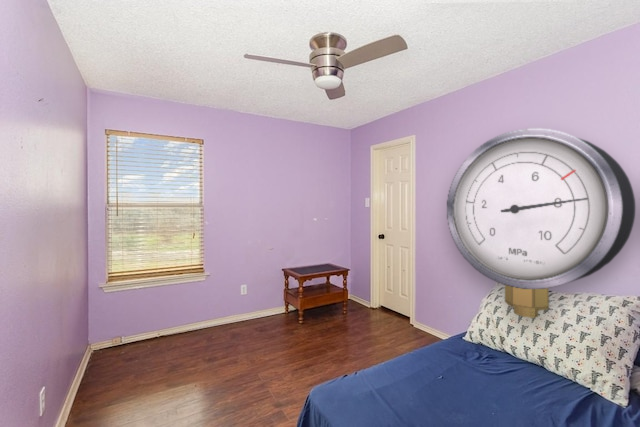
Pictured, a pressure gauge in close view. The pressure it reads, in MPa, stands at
8 MPa
